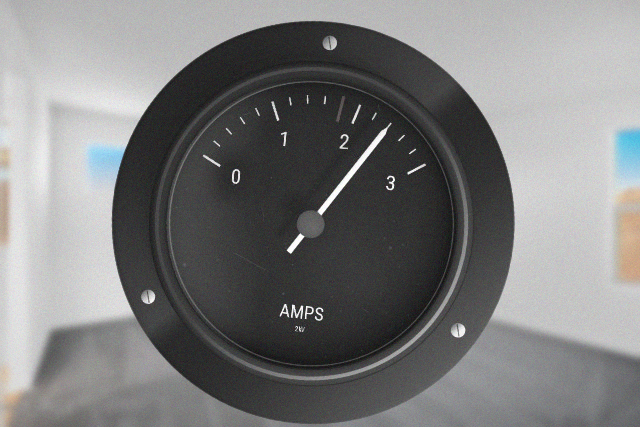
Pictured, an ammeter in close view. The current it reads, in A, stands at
2.4 A
